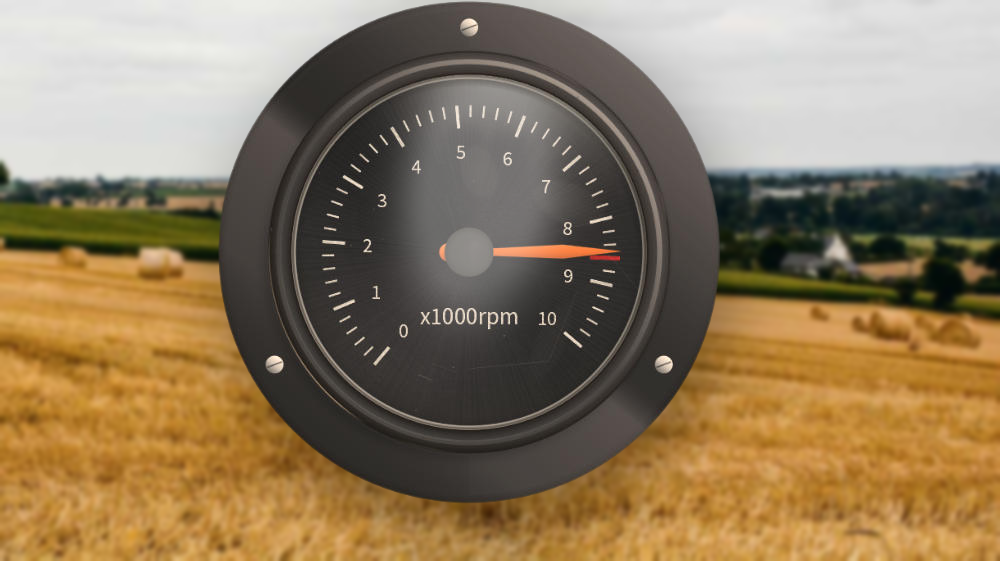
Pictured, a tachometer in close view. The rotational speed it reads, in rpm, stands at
8500 rpm
